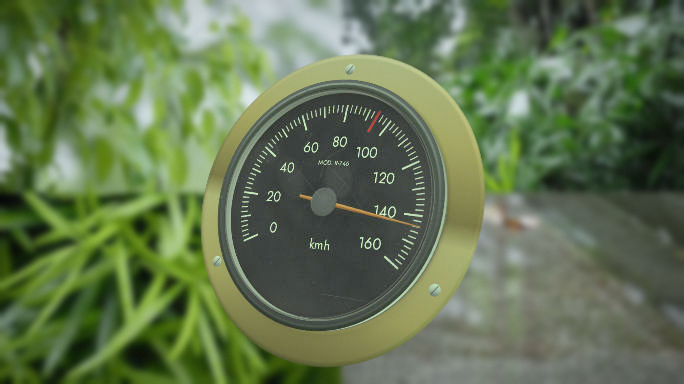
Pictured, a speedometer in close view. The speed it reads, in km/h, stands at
144 km/h
